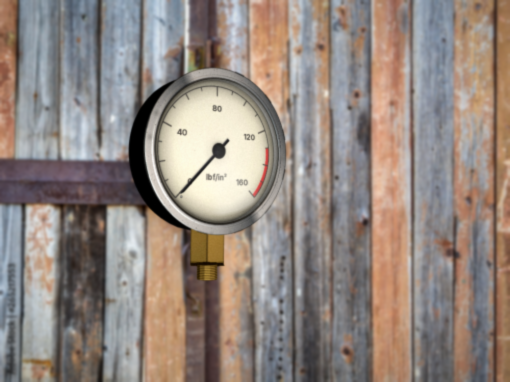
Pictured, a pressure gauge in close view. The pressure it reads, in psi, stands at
0 psi
